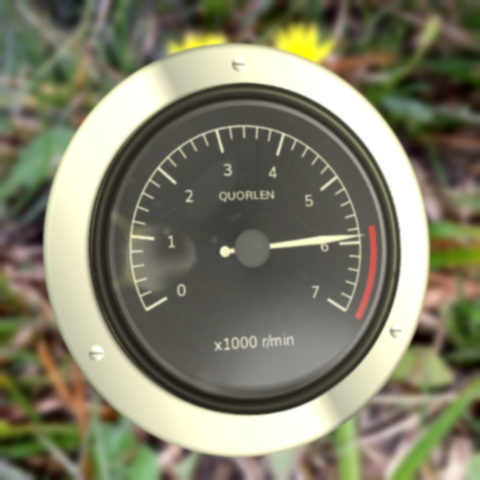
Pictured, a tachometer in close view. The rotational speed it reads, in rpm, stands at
5900 rpm
